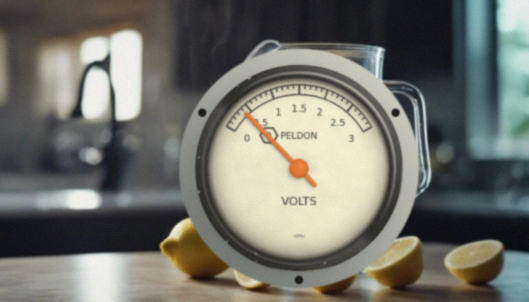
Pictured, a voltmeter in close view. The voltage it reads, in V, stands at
0.4 V
